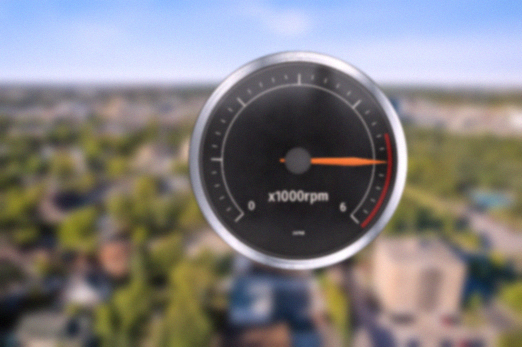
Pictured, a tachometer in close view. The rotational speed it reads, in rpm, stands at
5000 rpm
